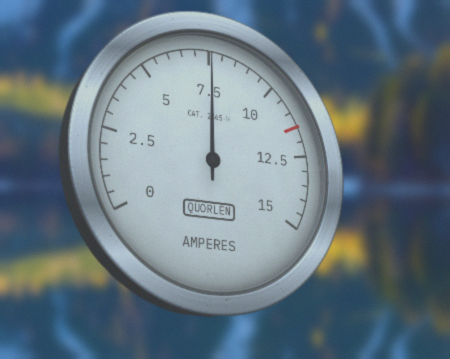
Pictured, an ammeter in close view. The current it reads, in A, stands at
7.5 A
